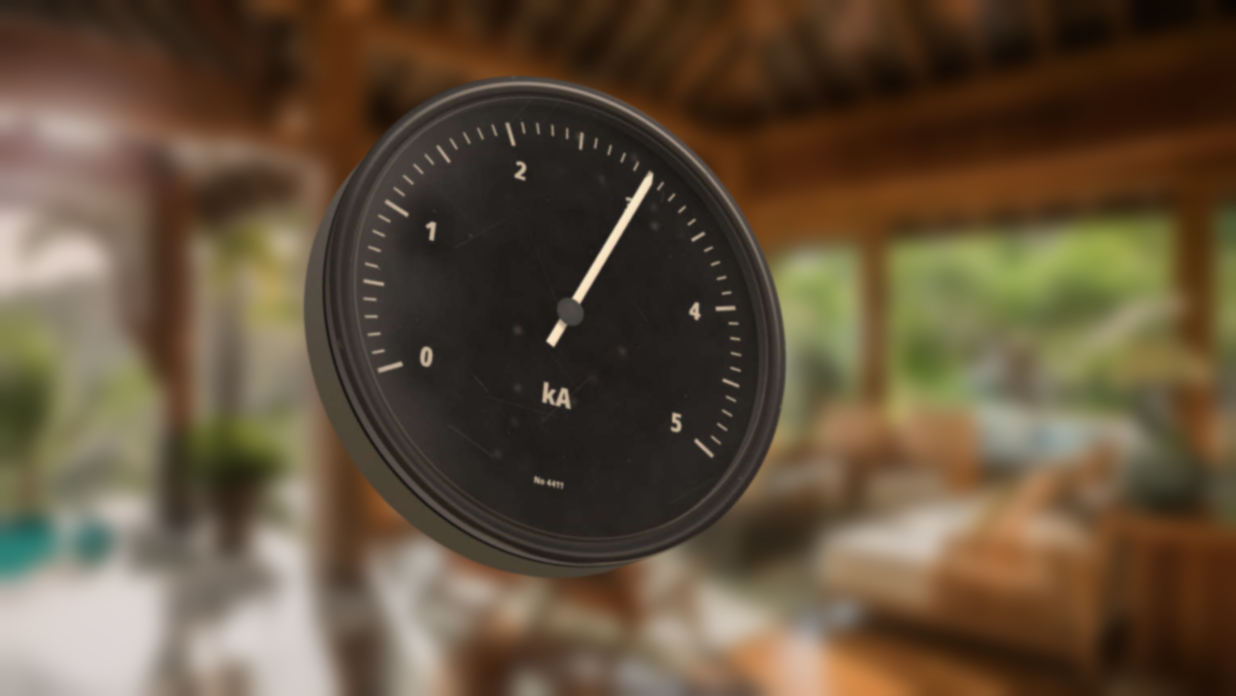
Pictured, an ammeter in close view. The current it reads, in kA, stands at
3 kA
